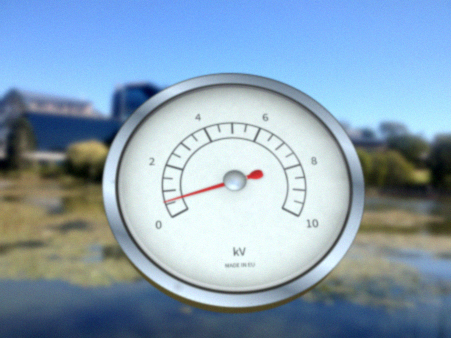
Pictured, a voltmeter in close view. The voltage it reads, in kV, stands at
0.5 kV
